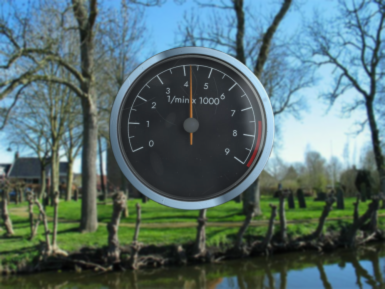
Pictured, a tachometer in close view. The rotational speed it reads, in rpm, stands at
4250 rpm
